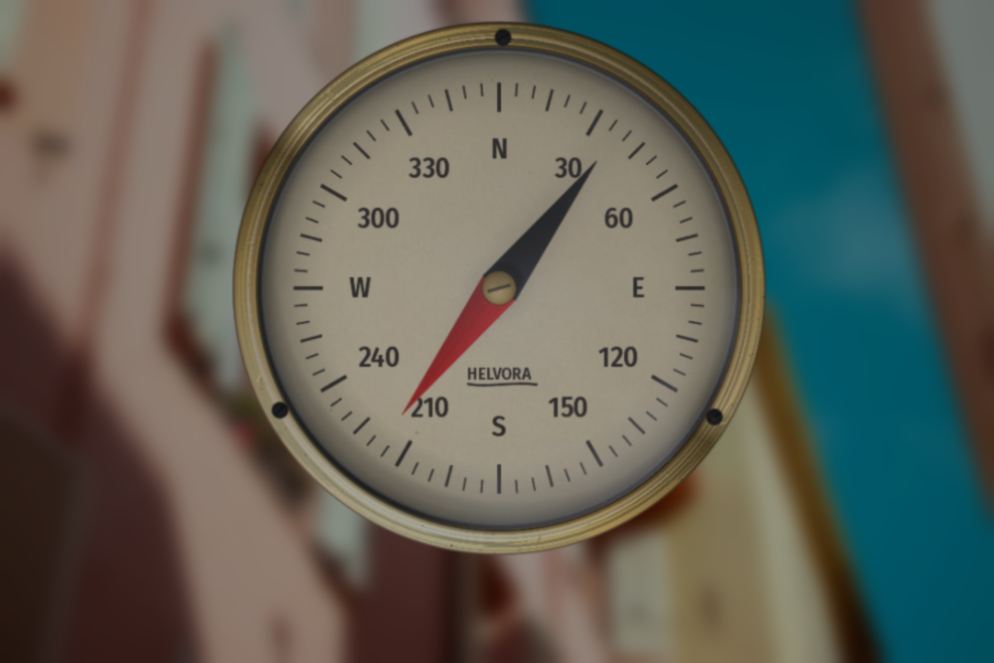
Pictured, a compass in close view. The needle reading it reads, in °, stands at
217.5 °
